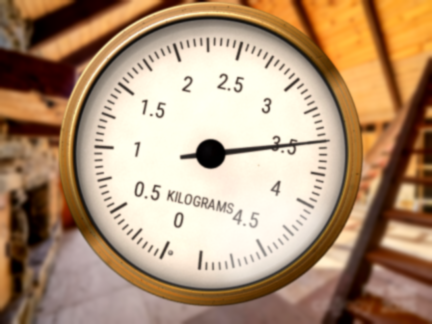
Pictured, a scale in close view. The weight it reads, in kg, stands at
3.5 kg
